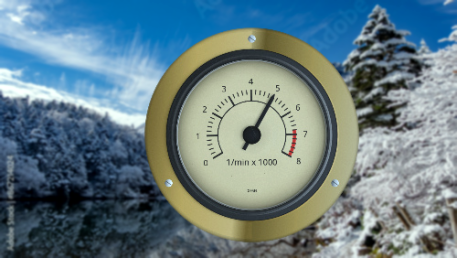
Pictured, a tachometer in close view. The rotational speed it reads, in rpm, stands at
5000 rpm
